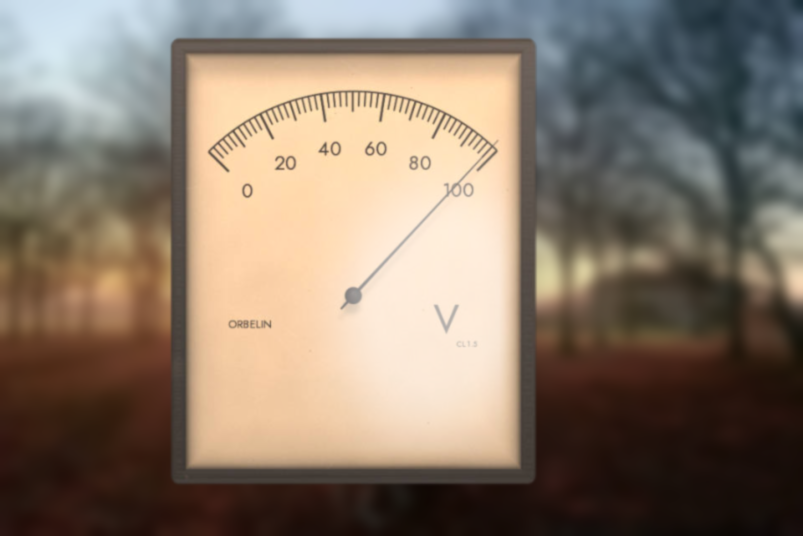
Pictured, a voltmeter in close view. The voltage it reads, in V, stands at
98 V
